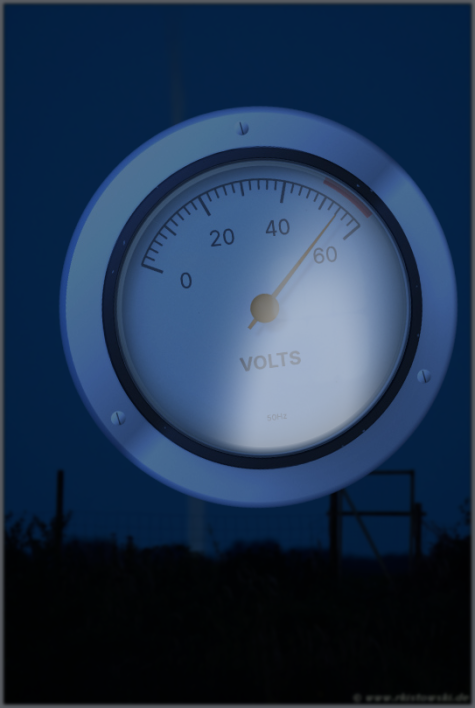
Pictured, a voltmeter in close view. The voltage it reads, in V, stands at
54 V
